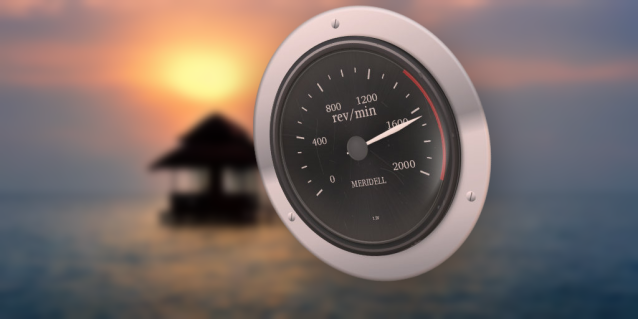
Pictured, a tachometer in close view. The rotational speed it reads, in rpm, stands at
1650 rpm
